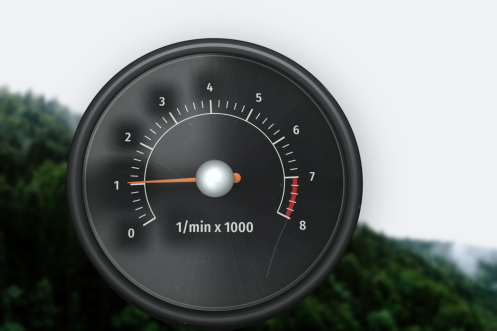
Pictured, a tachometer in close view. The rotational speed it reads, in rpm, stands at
1000 rpm
